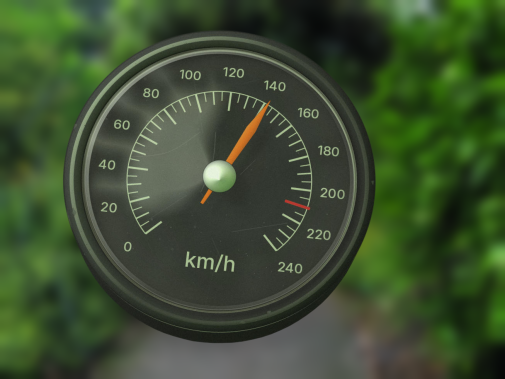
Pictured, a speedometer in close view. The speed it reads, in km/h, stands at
142.5 km/h
